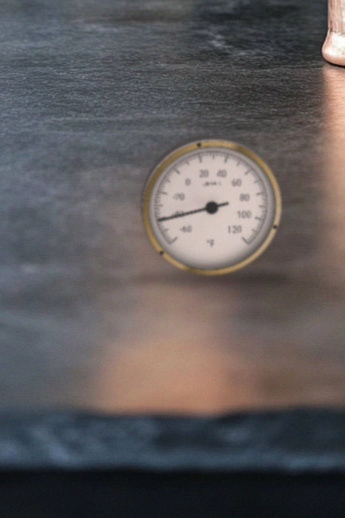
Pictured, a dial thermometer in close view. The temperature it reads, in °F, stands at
-40 °F
